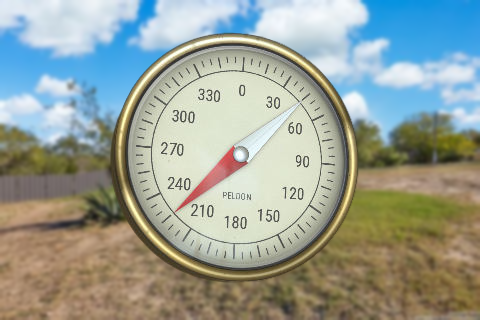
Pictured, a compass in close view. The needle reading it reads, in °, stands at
225 °
